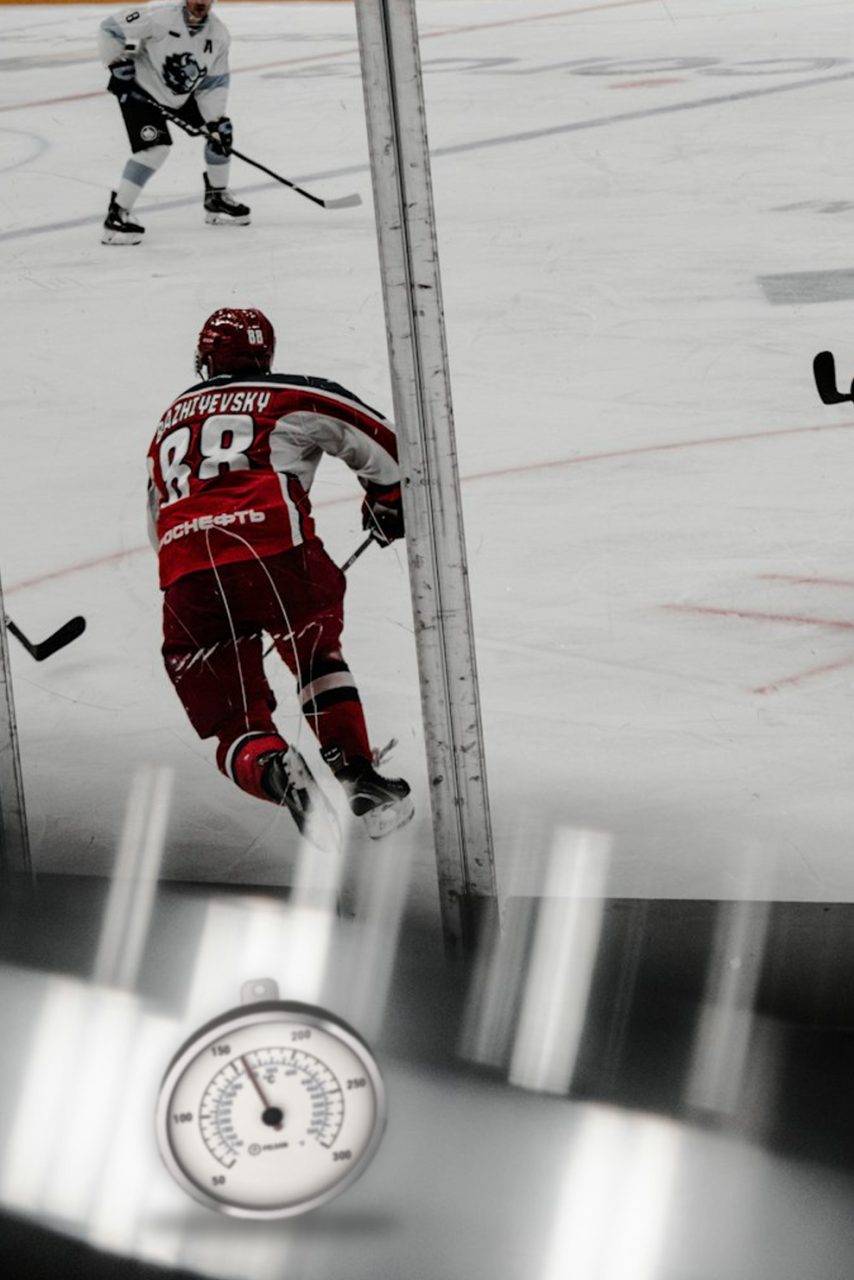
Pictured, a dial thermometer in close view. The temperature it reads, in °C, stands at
160 °C
